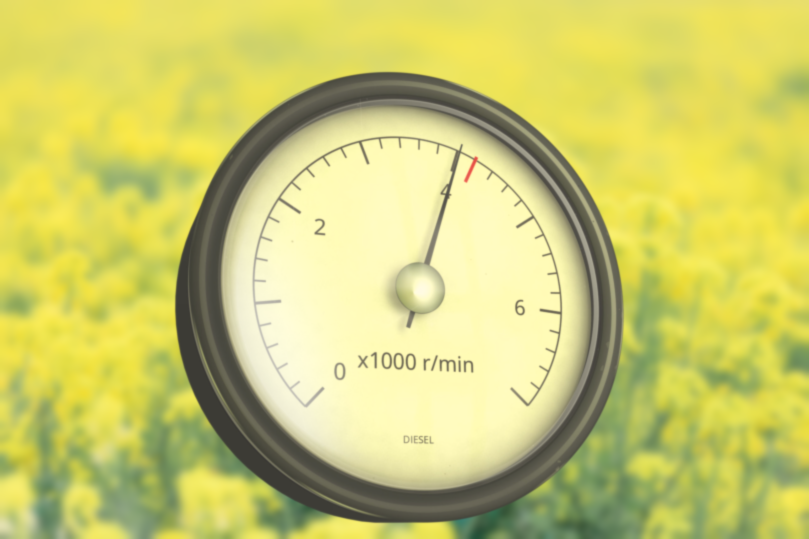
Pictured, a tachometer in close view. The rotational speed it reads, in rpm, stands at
4000 rpm
